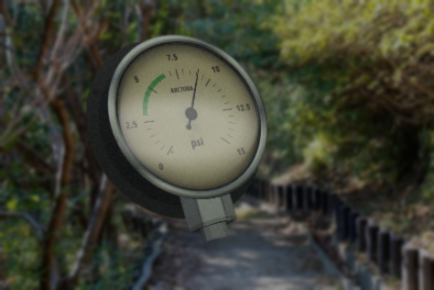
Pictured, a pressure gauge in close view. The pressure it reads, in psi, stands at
9 psi
